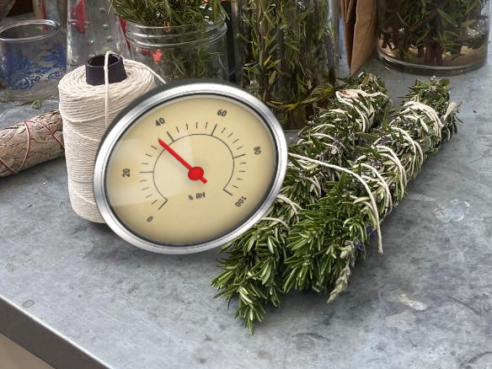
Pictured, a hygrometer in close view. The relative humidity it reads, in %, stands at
36 %
